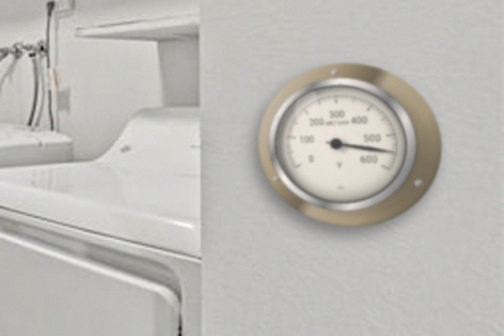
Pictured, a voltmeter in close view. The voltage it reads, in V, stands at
550 V
